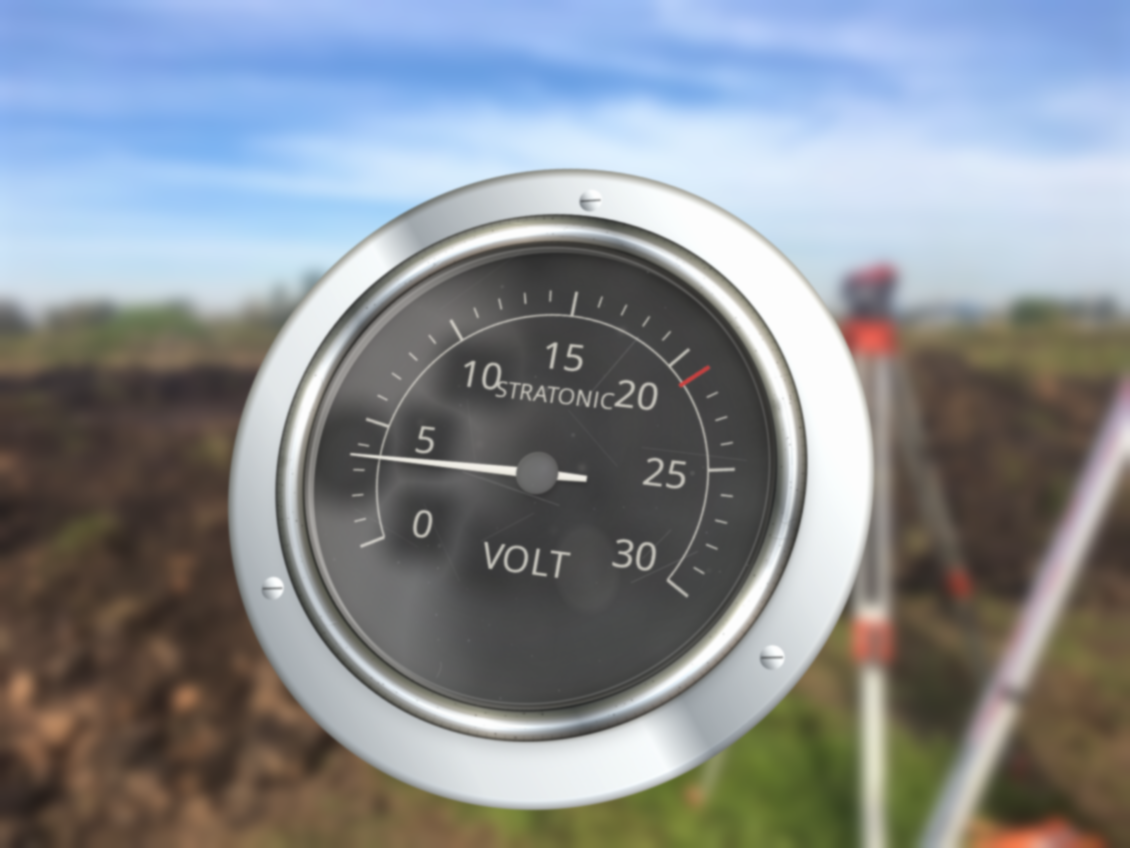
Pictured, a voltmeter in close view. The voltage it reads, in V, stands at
3.5 V
